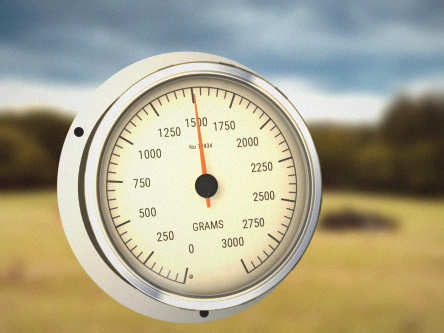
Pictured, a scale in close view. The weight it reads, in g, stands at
1500 g
